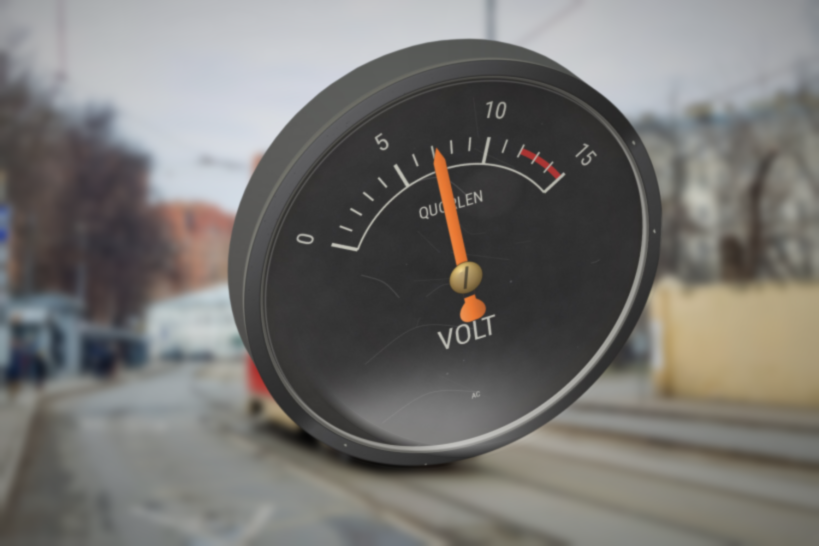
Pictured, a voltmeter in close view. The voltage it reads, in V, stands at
7 V
